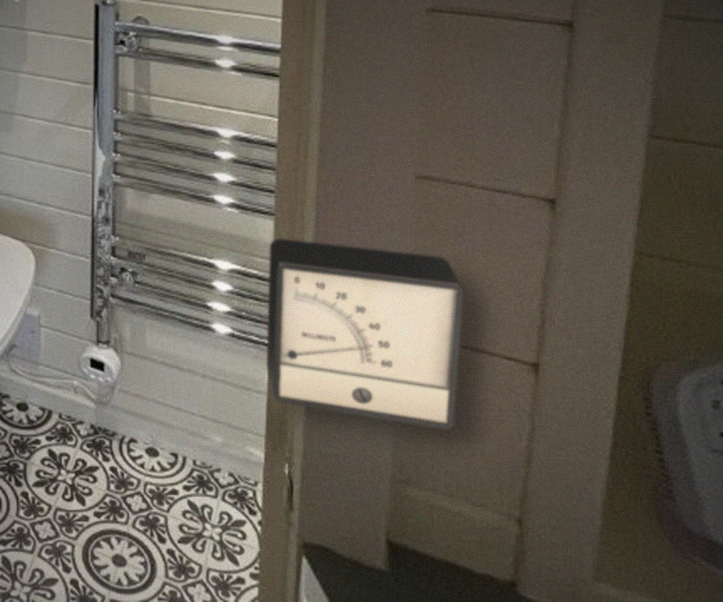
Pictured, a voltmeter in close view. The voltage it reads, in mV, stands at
50 mV
